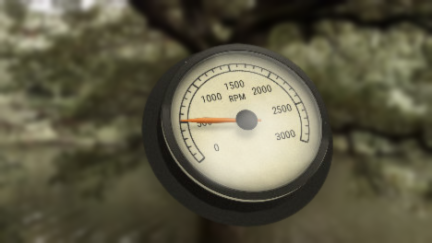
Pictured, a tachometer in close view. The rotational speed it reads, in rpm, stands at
500 rpm
